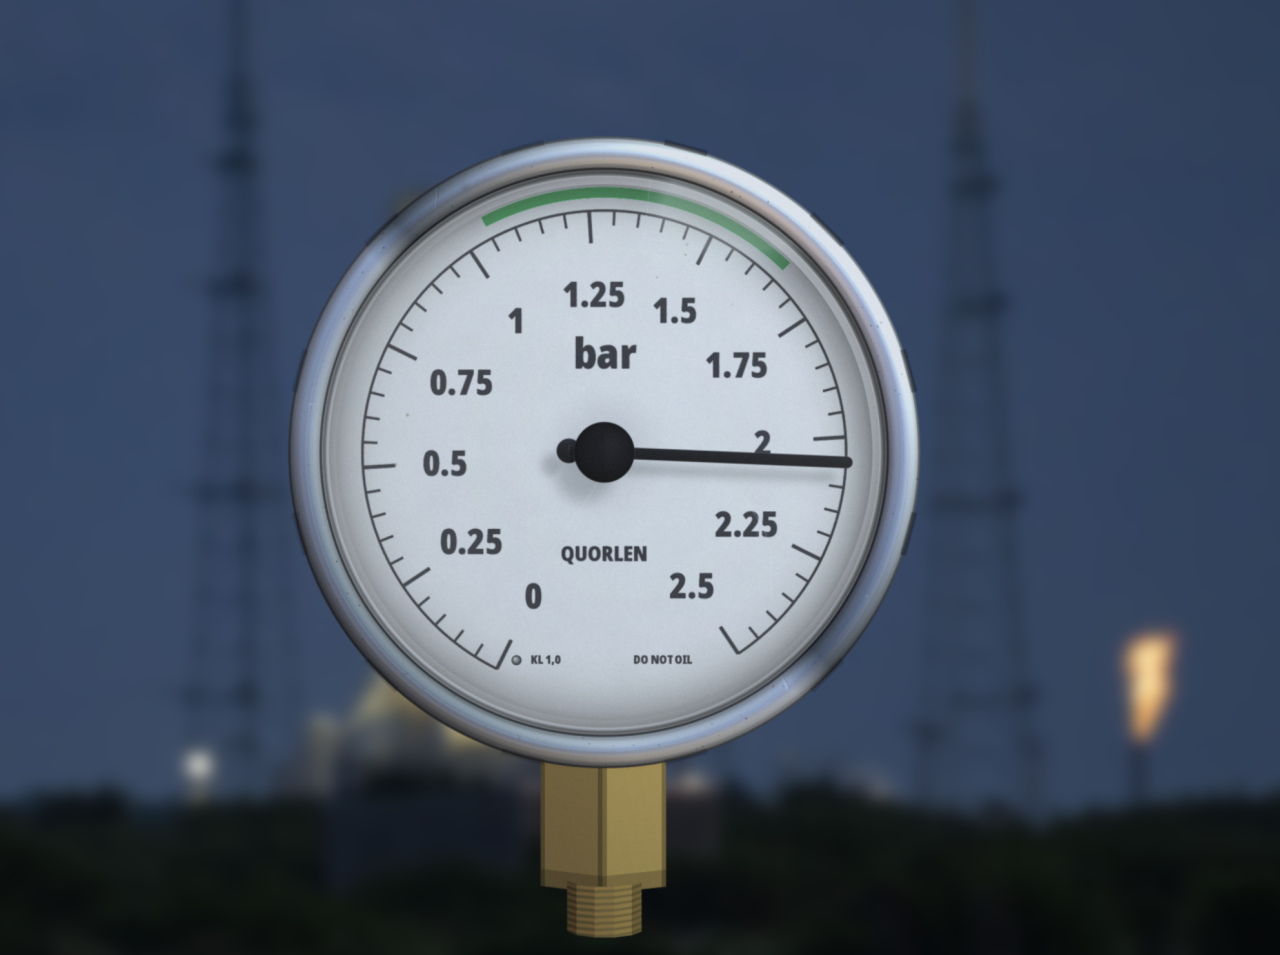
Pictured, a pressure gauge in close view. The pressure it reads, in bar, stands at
2.05 bar
